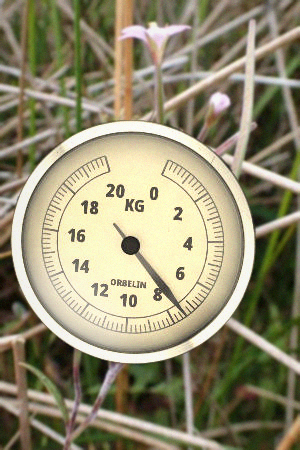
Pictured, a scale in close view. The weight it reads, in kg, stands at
7.4 kg
